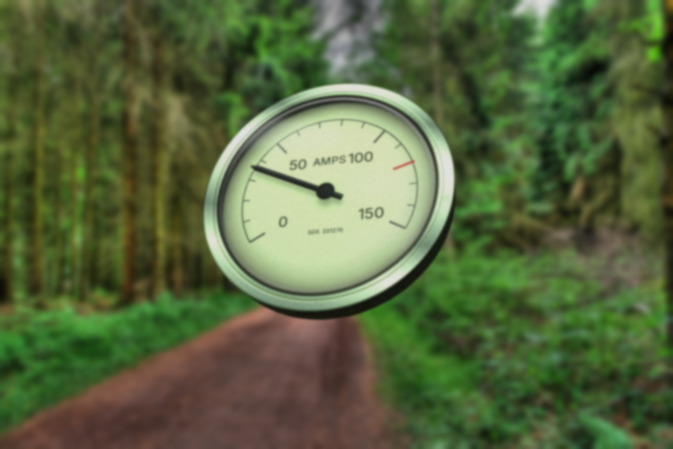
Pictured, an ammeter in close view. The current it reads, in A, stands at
35 A
